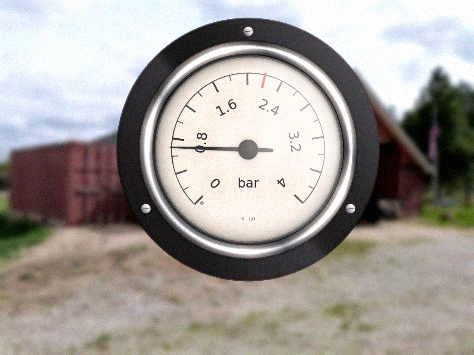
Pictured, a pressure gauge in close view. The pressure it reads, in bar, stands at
0.7 bar
